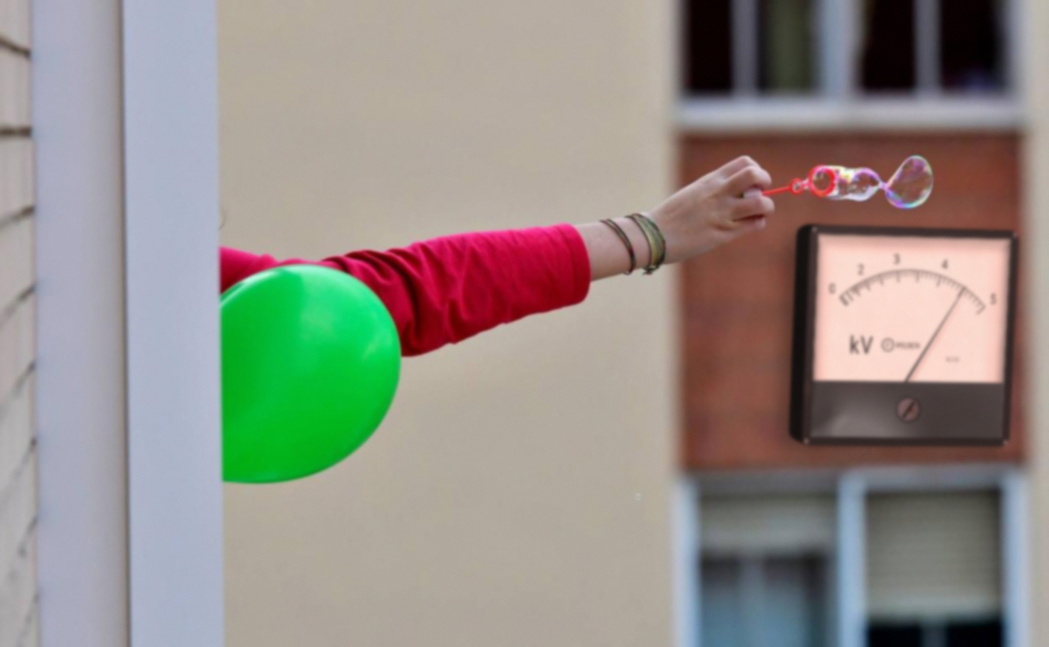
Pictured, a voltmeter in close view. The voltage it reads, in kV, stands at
4.5 kV
